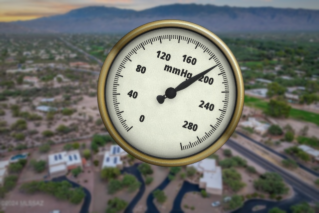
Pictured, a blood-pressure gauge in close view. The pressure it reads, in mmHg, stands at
190 mmHg
